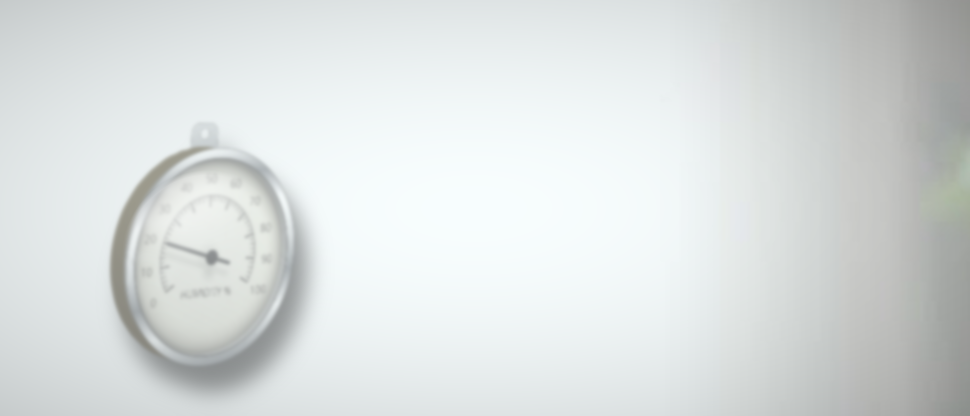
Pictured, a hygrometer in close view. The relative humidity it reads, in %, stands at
20 %
